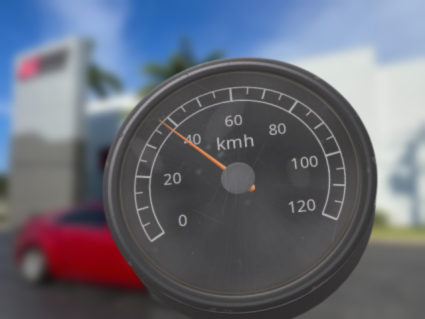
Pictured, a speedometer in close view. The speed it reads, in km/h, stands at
37.5 km/h
